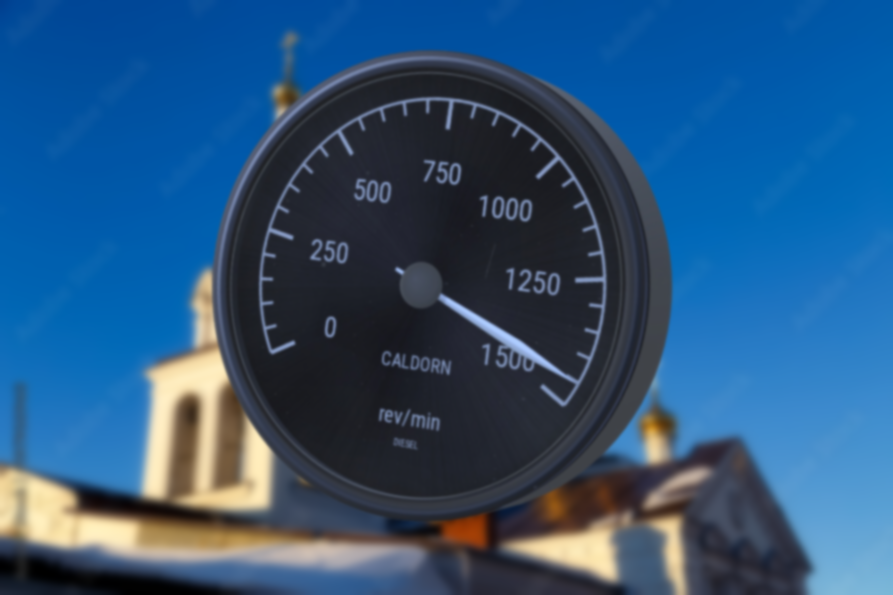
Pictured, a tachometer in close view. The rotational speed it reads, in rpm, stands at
1450 rpm
